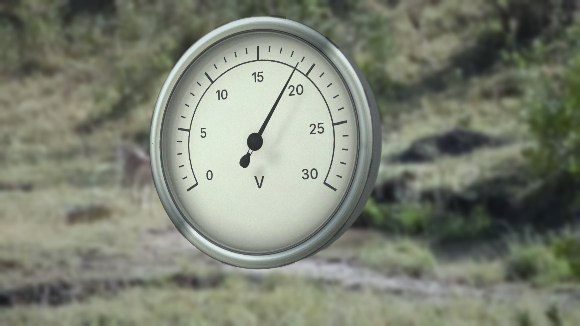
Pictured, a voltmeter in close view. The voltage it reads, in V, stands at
19 V
